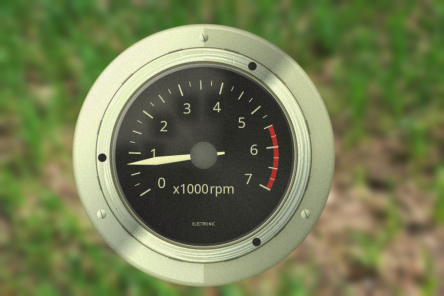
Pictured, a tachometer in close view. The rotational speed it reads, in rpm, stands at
750 rpm
